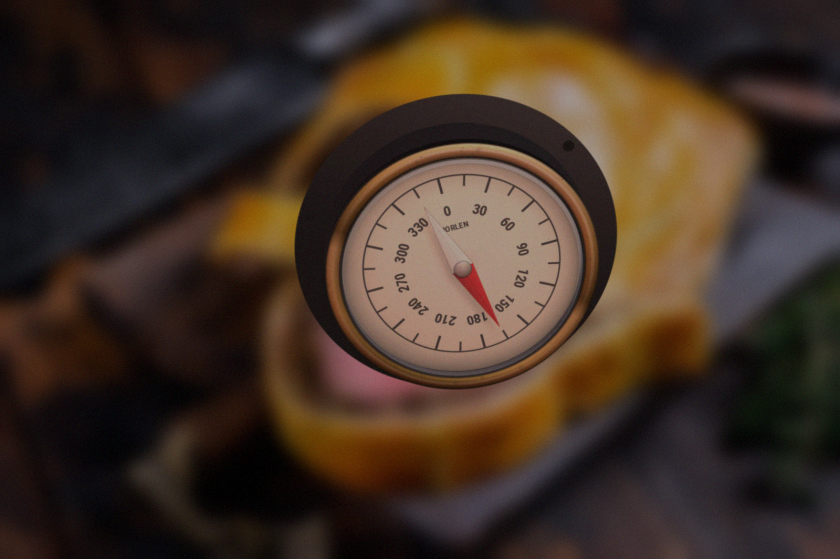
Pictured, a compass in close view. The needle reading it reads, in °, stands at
165 °
